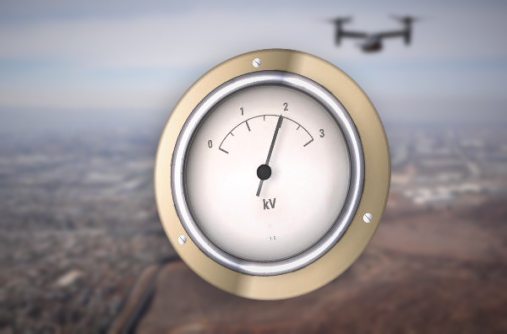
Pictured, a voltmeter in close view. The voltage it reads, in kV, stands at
2 kV
